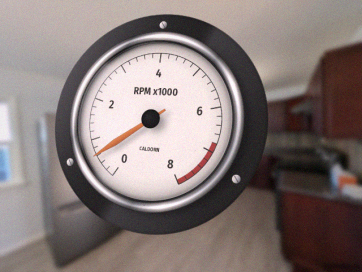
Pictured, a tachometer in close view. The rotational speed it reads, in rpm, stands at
600 rpm
